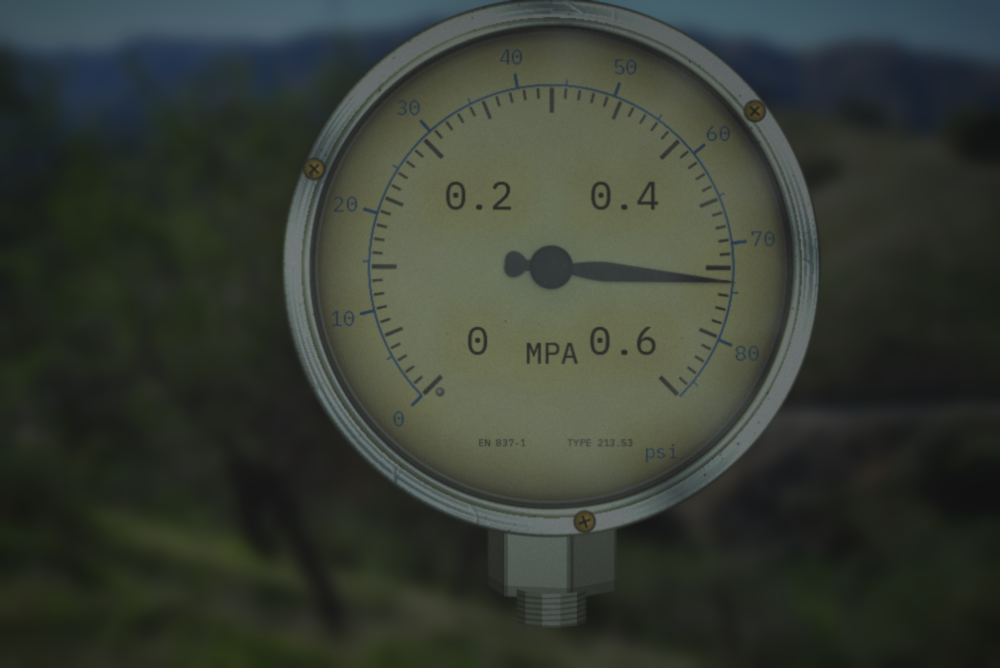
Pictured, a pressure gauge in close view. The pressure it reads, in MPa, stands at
0.51 MPa
